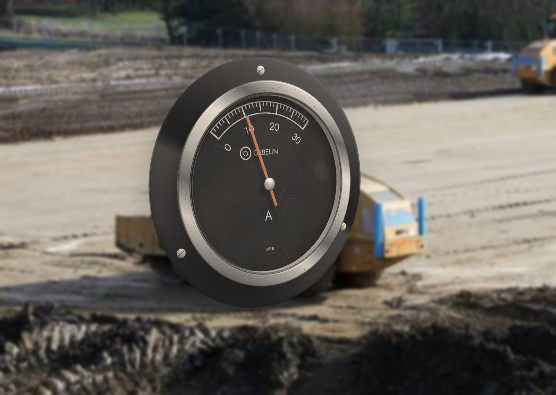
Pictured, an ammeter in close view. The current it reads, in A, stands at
10 A
